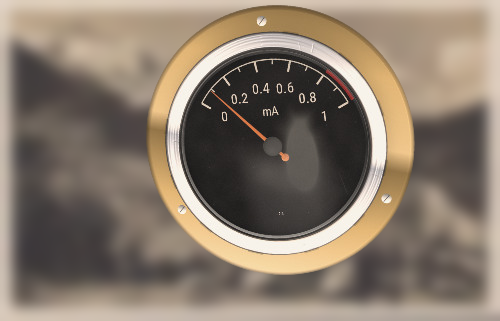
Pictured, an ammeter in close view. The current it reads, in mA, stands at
0.1 mA
